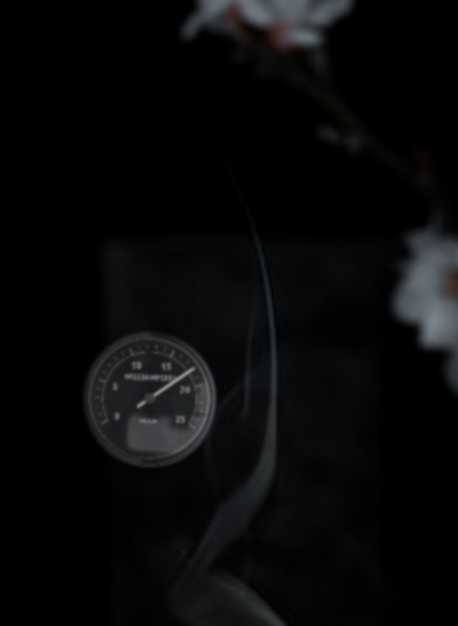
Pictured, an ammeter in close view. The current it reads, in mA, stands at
18 mA
